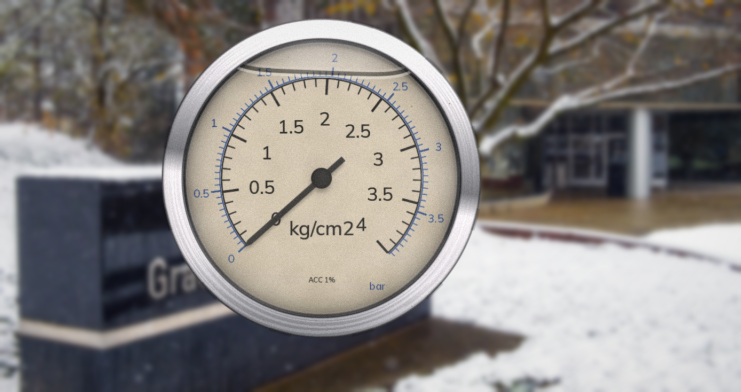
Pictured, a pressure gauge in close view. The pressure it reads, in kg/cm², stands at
0 kg/cm²
